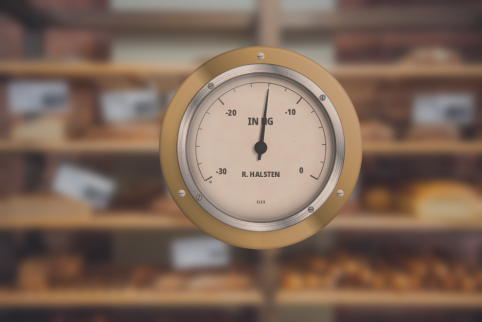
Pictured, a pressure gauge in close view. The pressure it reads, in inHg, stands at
-14 inHg
